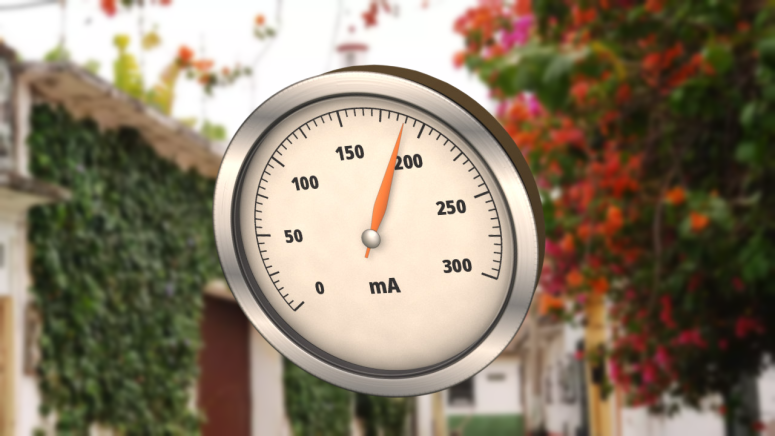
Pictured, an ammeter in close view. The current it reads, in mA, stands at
190 mA
